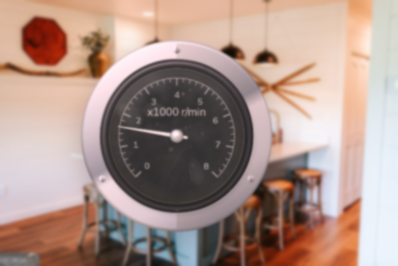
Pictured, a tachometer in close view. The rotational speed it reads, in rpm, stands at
1600 rpm
